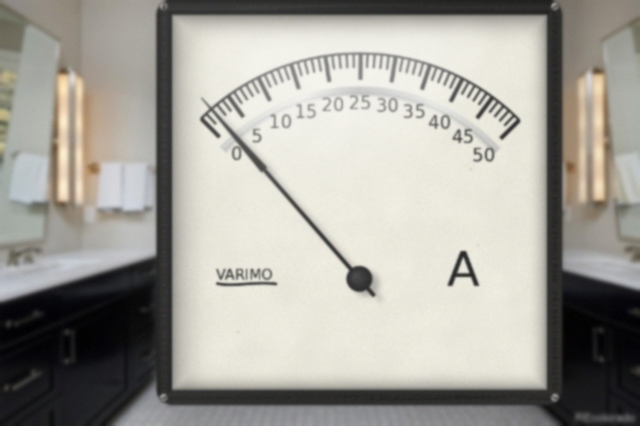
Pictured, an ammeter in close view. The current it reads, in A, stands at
2 A
